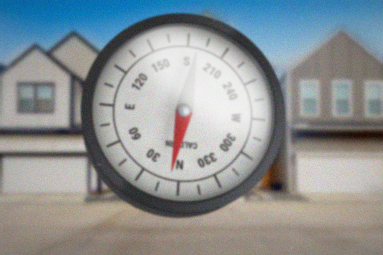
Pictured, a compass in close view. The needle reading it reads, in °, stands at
7.5 °
